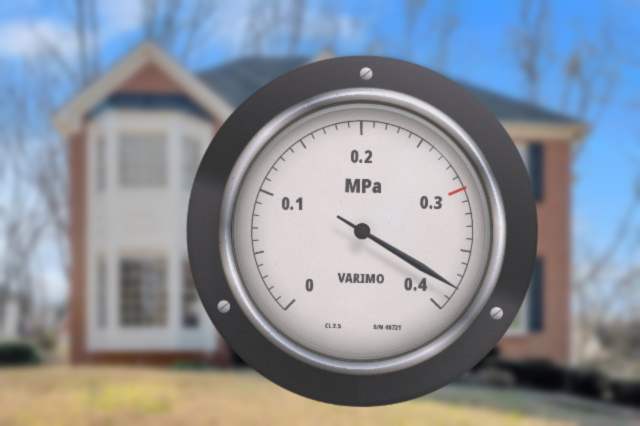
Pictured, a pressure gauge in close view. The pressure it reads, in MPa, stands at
0.38 MPa
